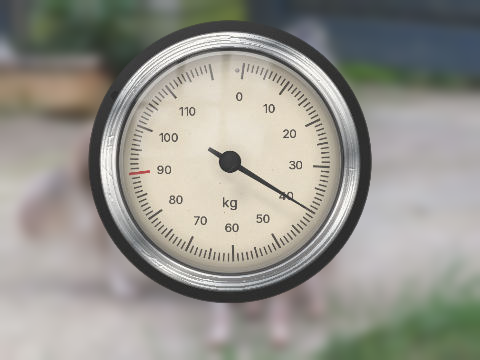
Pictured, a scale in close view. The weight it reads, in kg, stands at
40 kg
